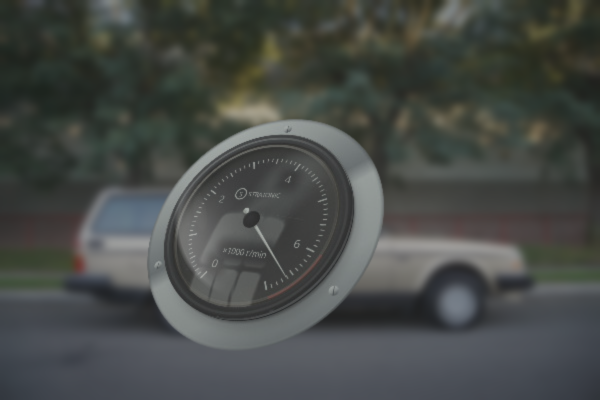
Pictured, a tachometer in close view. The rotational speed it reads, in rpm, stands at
6600 rpm
